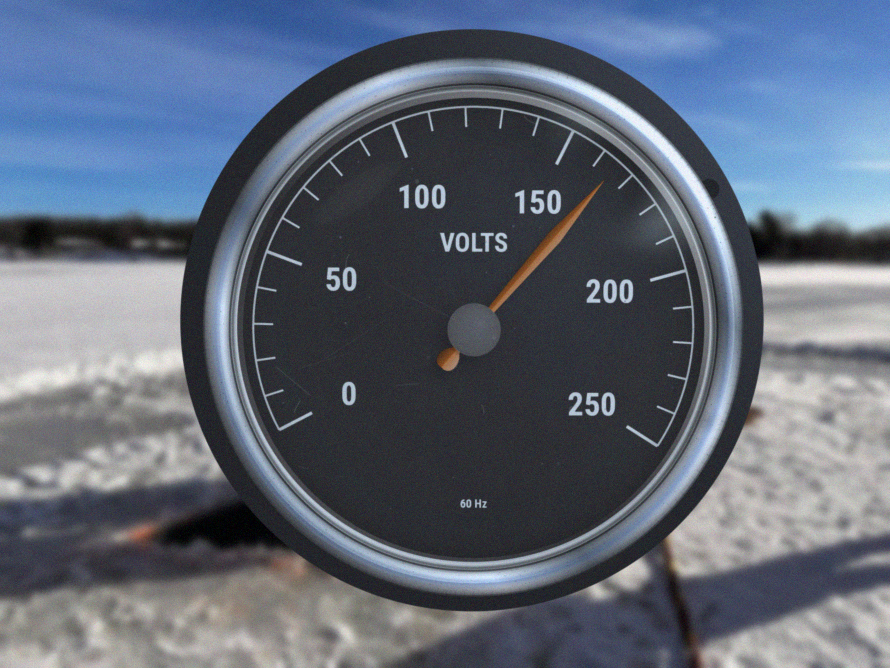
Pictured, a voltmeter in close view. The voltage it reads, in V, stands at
165 V
